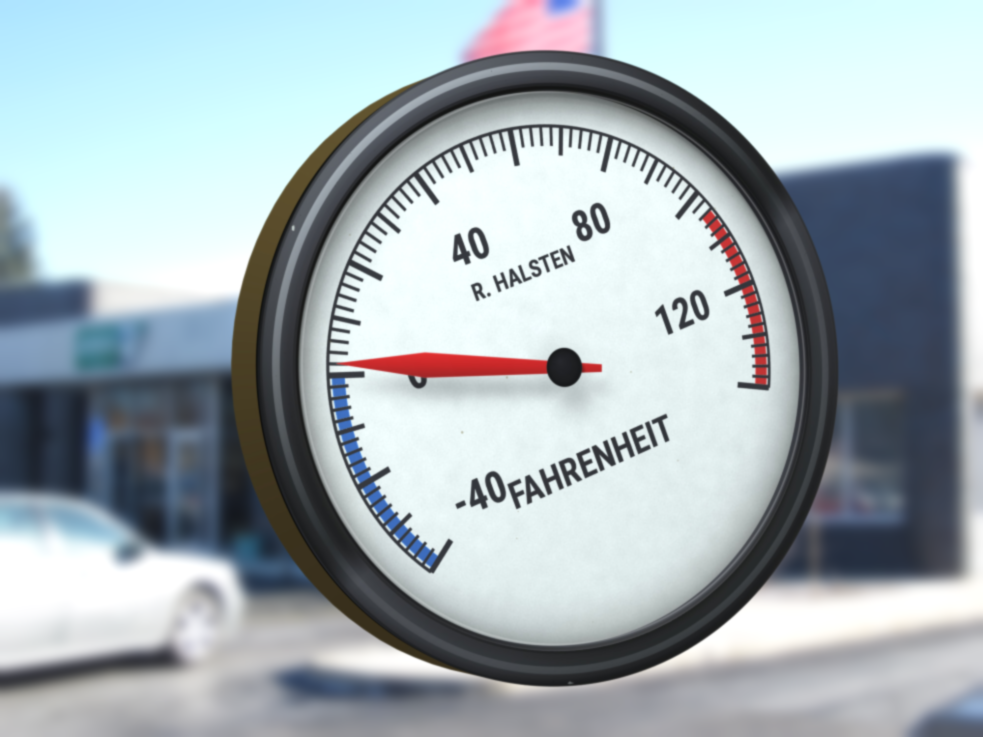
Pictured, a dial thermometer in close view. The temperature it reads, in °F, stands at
2 °F
